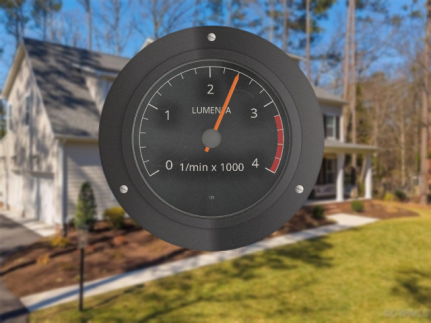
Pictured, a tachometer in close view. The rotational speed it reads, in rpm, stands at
2400 rpm
